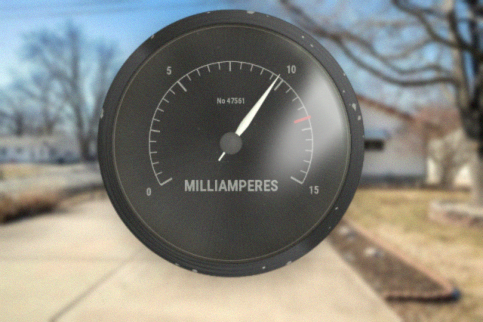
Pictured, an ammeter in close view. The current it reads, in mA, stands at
9.75 mA
